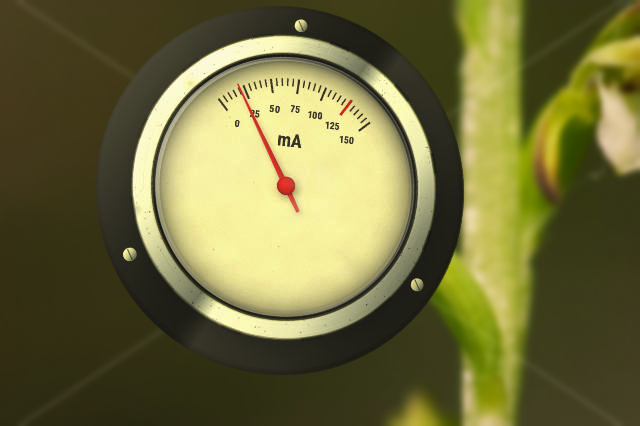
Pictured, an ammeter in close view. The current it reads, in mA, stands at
20 mA
